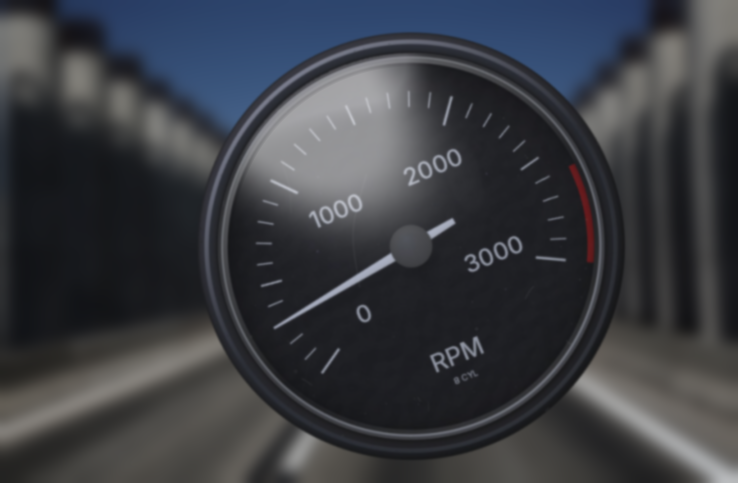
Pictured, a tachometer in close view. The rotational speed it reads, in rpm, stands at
300 rpm
